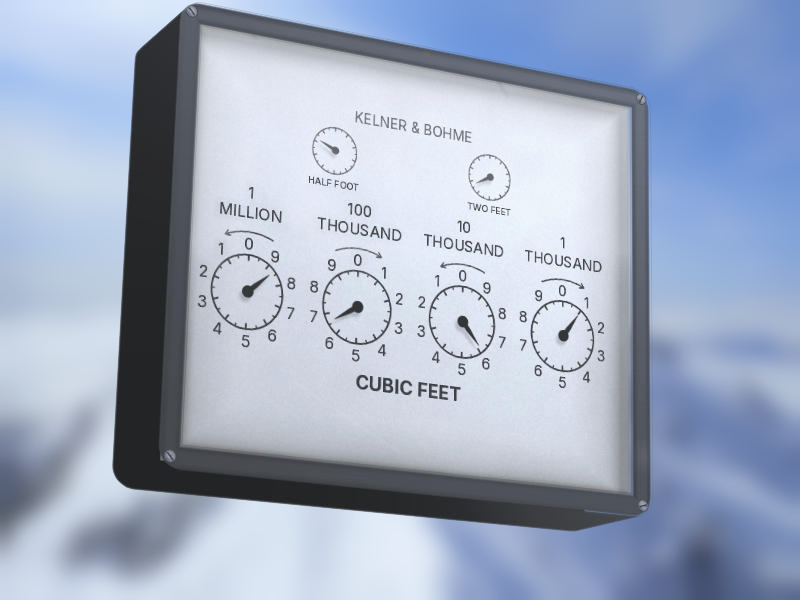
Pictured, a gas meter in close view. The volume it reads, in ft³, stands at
866100 ft³
